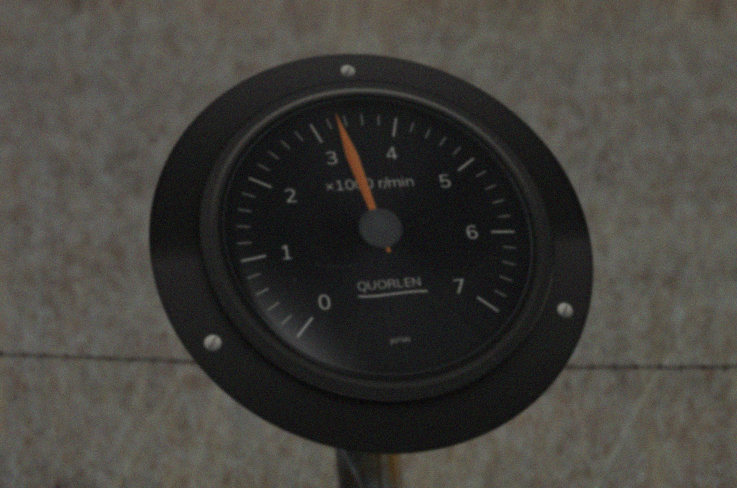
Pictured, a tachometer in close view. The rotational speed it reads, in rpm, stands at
3300 rpm
